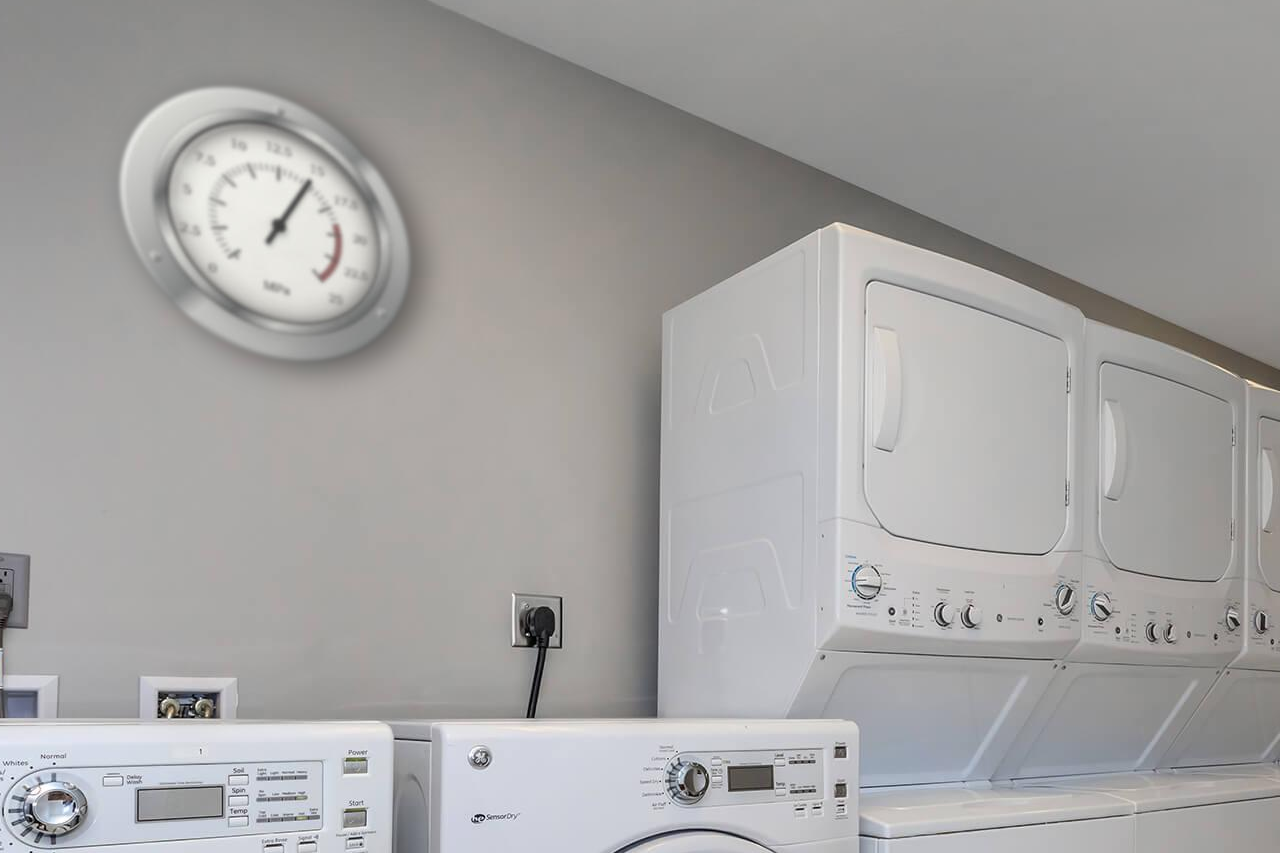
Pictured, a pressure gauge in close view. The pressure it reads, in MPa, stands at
15 MPa
